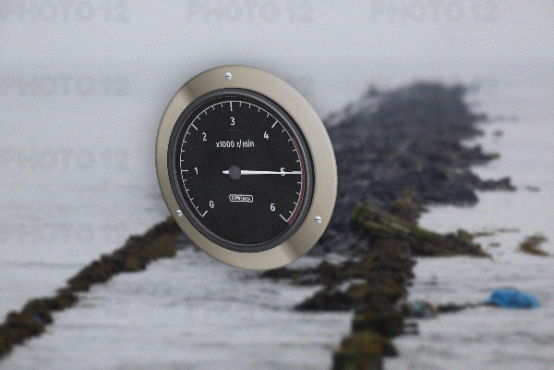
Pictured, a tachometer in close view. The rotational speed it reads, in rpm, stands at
5000 rpm
